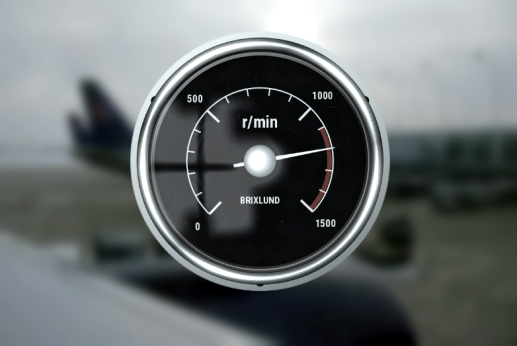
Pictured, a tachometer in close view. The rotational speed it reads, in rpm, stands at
1200 rpm
